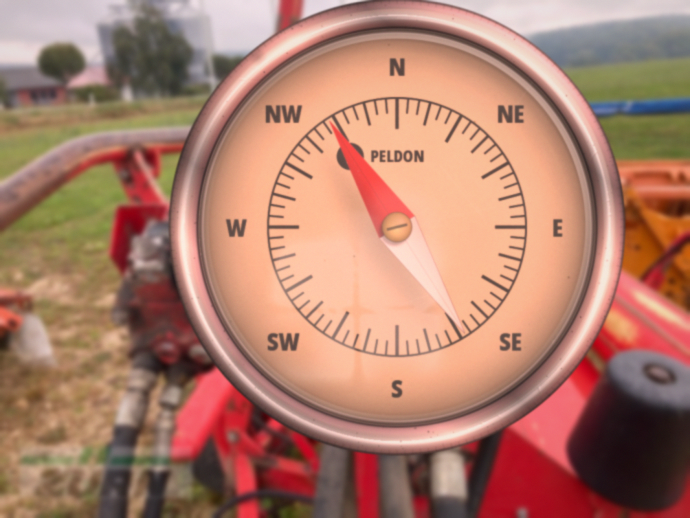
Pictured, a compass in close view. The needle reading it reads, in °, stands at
327.5 °
